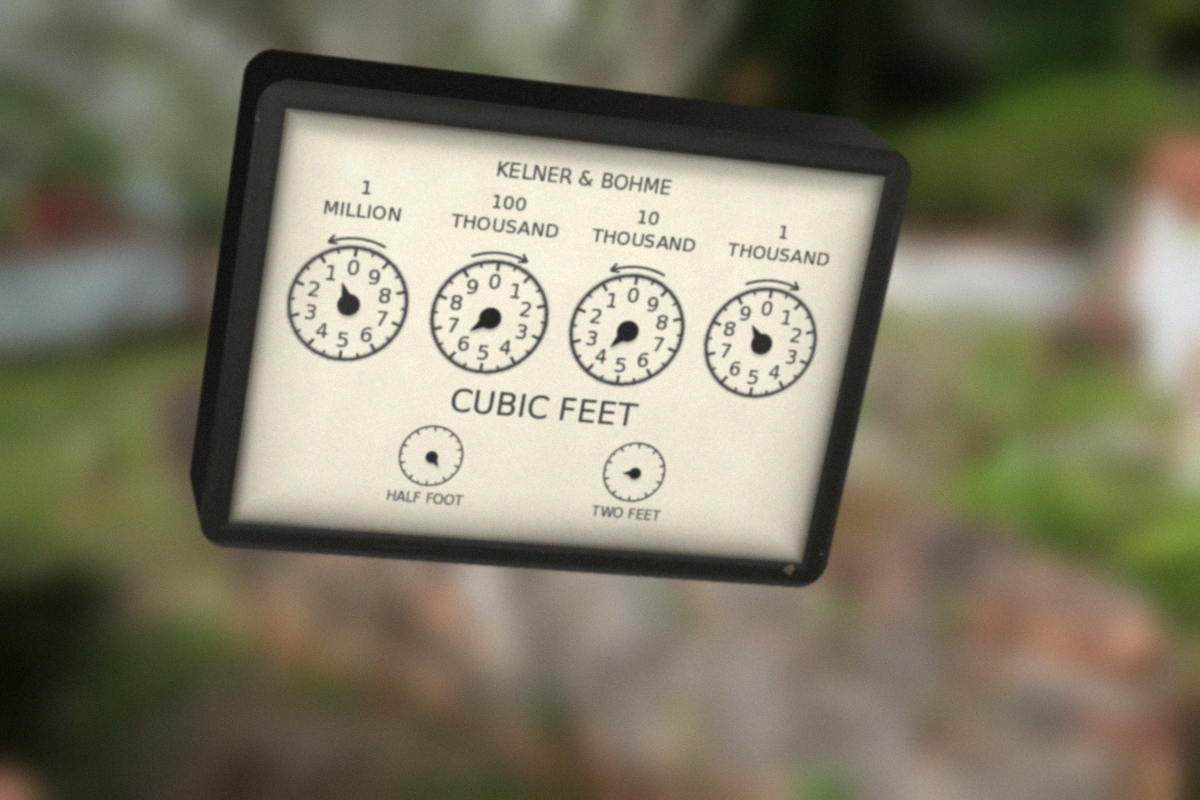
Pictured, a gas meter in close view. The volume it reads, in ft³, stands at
63900 ft³
